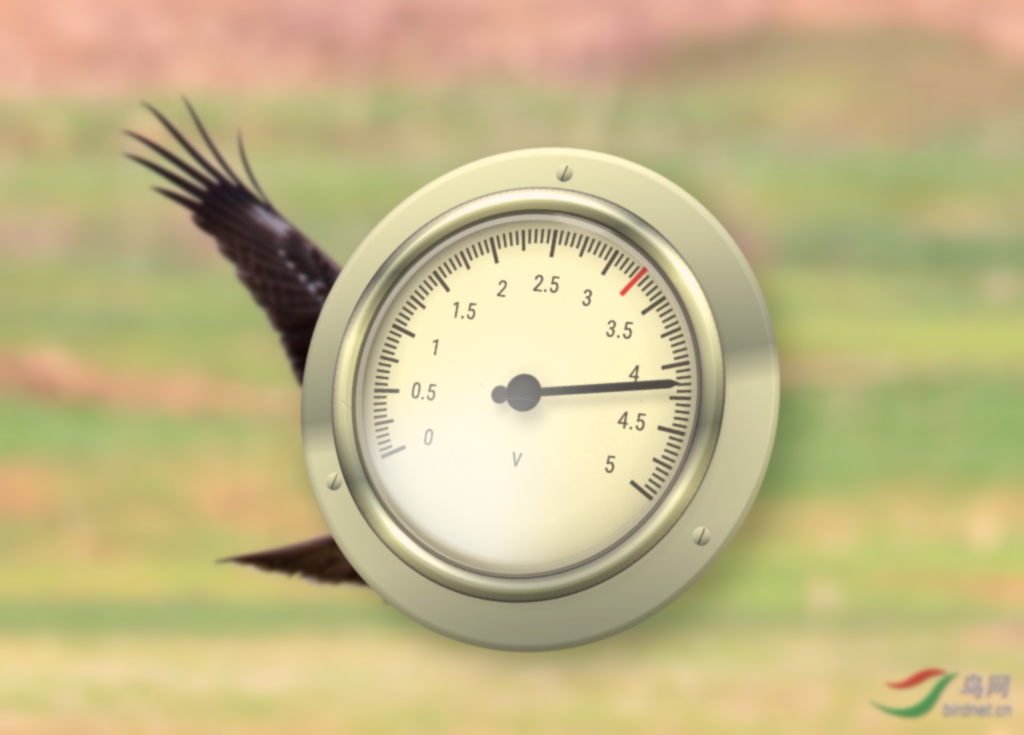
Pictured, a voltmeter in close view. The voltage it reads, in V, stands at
4.15 V
